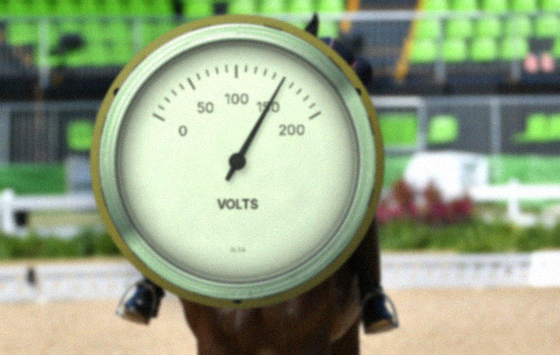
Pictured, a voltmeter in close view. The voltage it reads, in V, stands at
150 V
